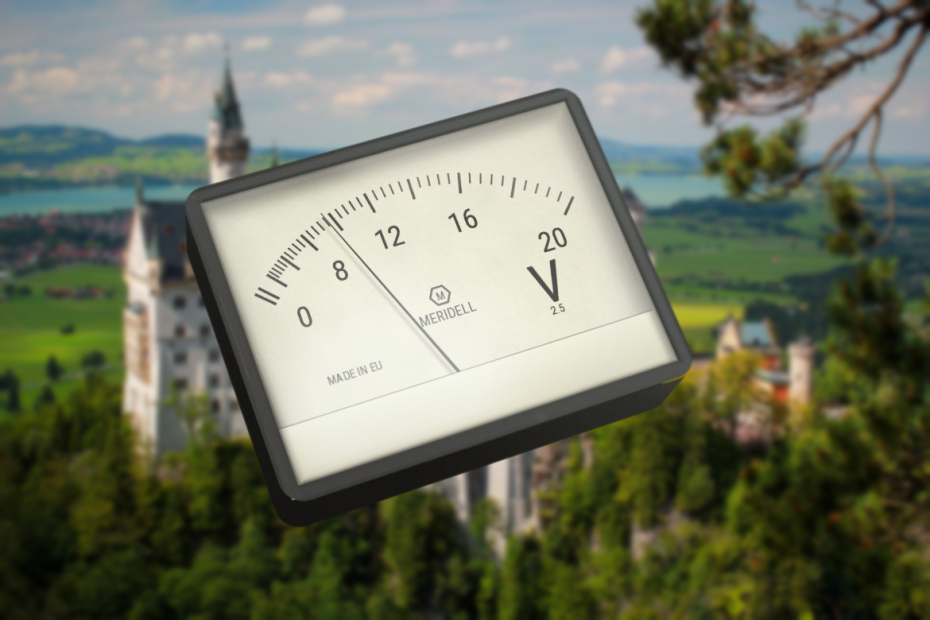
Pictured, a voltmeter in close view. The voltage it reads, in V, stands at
9.6 V
